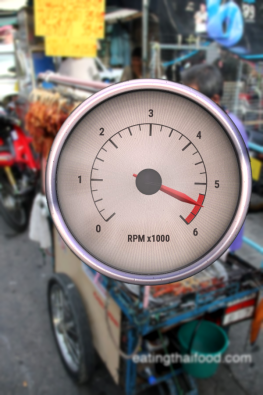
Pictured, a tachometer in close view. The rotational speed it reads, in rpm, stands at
5500 rpm
